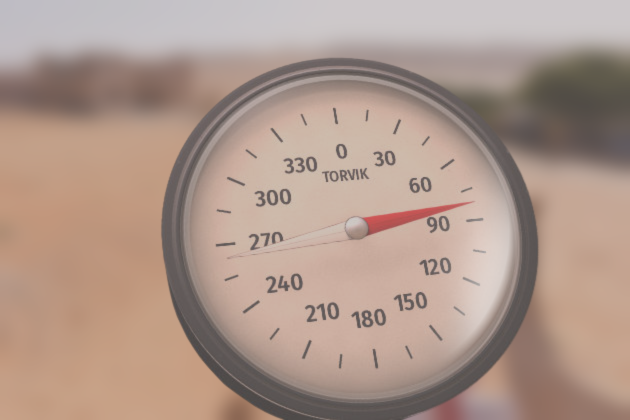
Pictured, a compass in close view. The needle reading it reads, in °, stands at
82.5 °
